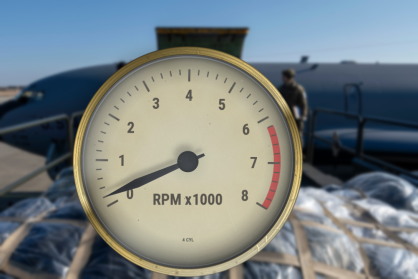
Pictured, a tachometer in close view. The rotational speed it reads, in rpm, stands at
200 rpm
